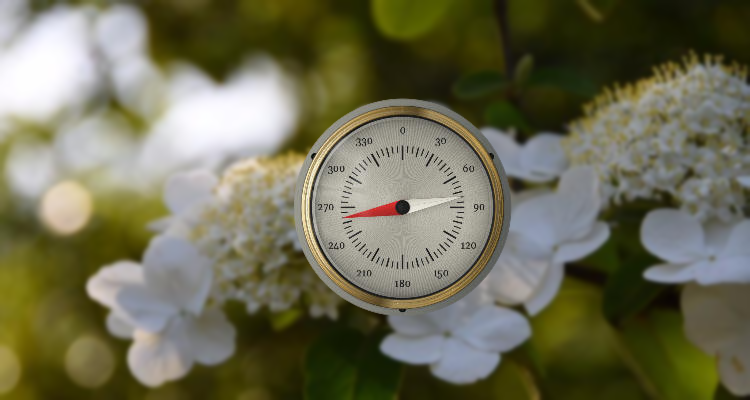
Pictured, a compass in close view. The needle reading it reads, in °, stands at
260 °
